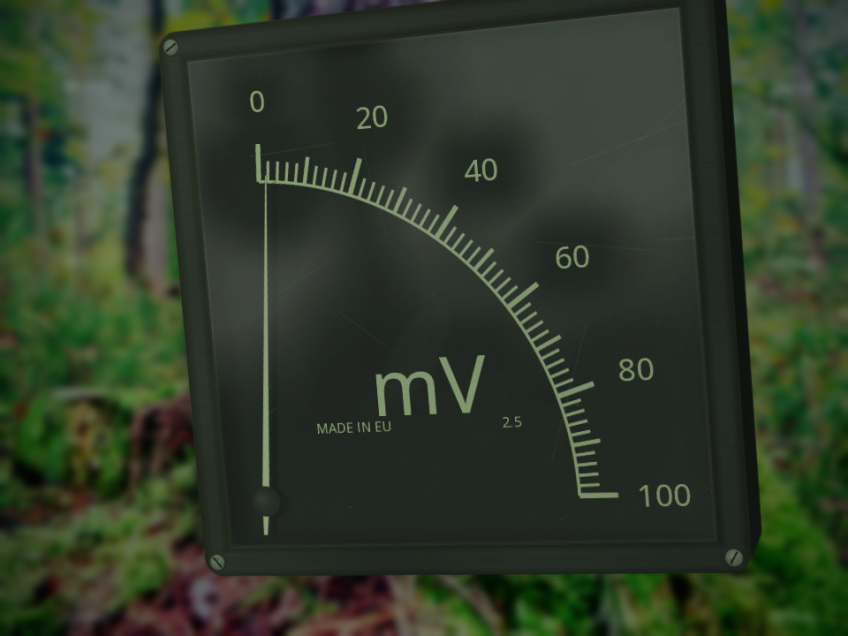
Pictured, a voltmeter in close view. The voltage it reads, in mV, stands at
2 mV
